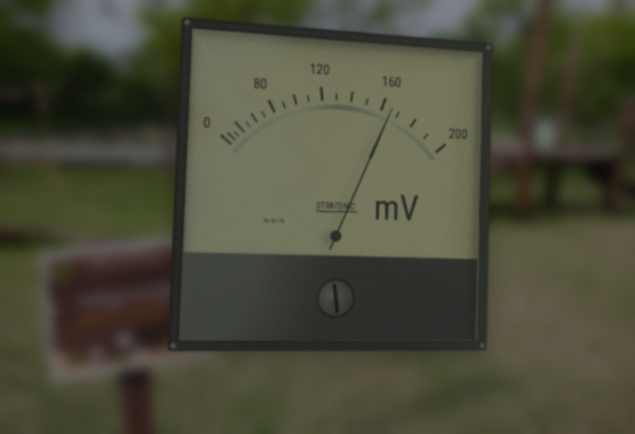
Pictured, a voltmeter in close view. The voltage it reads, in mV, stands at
165 mV
